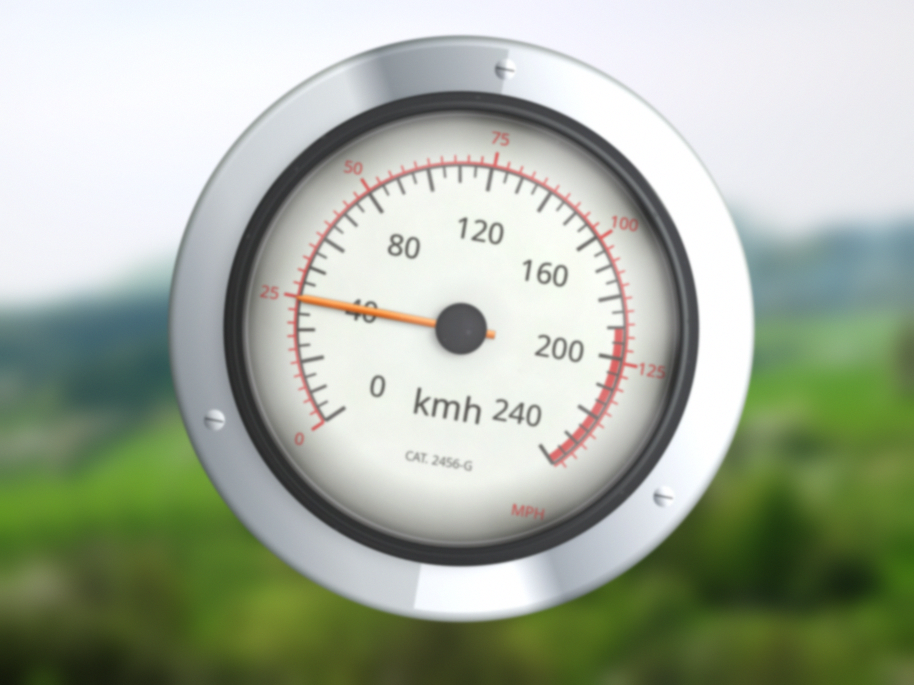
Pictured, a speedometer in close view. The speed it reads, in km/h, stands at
40 km/h
